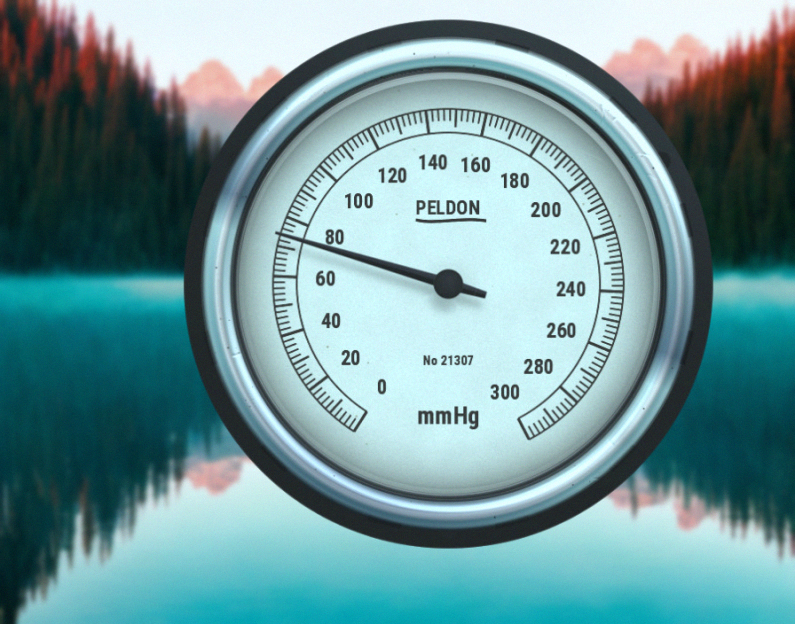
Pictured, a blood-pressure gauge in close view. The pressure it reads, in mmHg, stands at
74 mmHg
